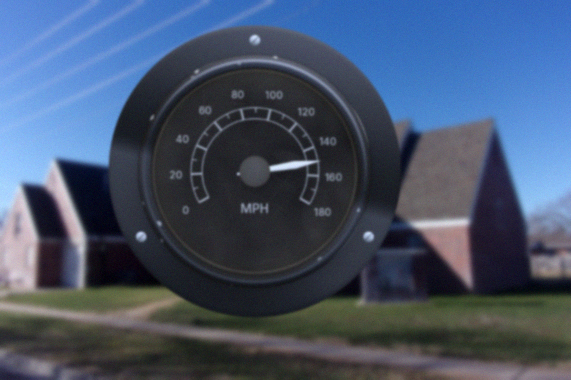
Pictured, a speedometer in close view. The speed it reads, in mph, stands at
150 mph
